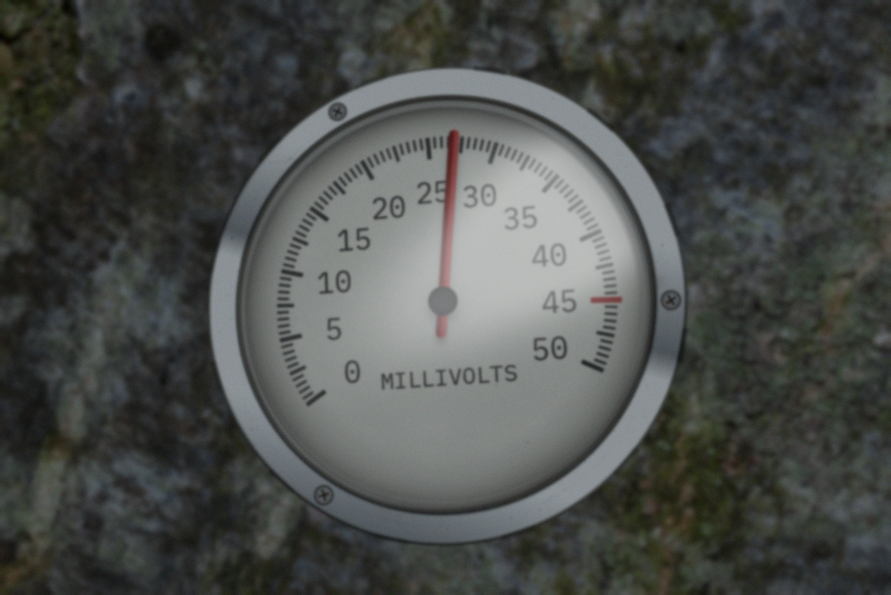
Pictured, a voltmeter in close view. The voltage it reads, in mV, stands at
27 mV
